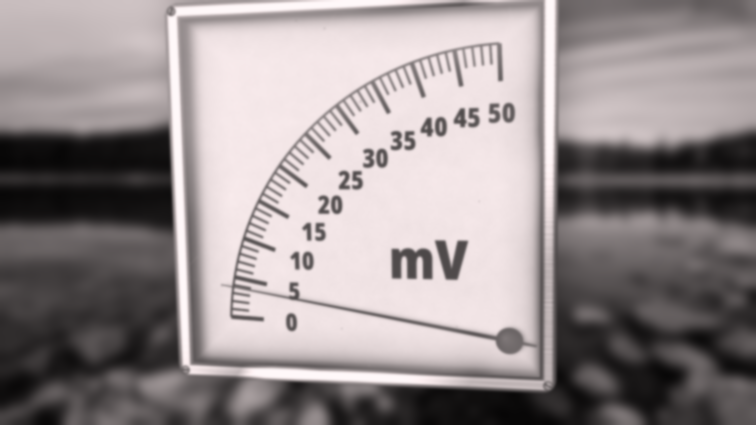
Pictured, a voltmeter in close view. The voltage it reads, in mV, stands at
4 mV
